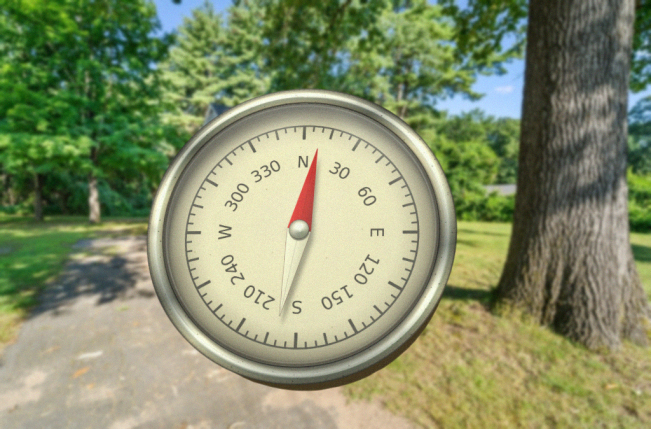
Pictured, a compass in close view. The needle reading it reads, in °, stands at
10 °
